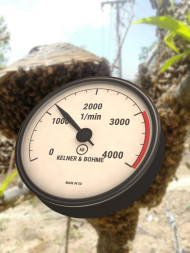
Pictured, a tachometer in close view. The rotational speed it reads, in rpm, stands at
1200 rpm
